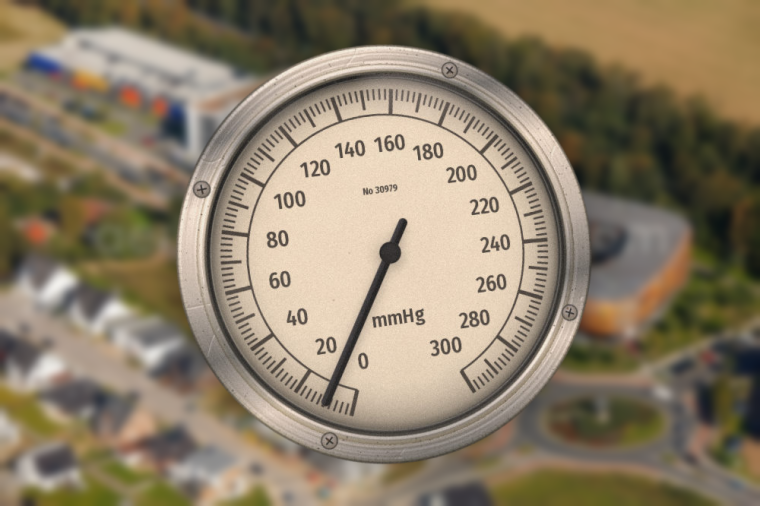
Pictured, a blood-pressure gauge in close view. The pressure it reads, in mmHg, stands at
10 mmHg
